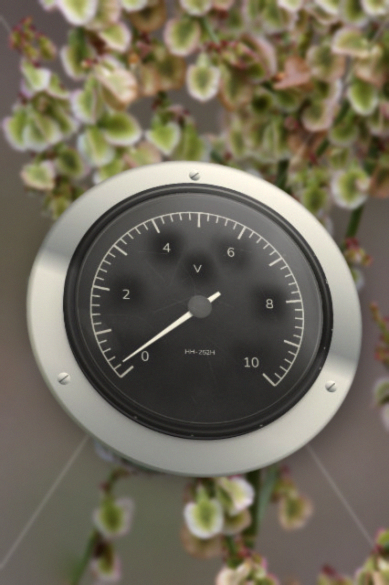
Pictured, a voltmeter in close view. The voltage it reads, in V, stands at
0.2 V
